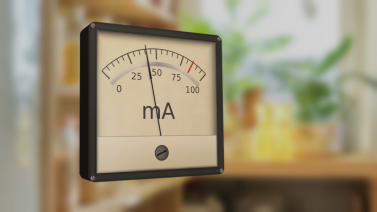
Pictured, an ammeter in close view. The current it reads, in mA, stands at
40 mA
